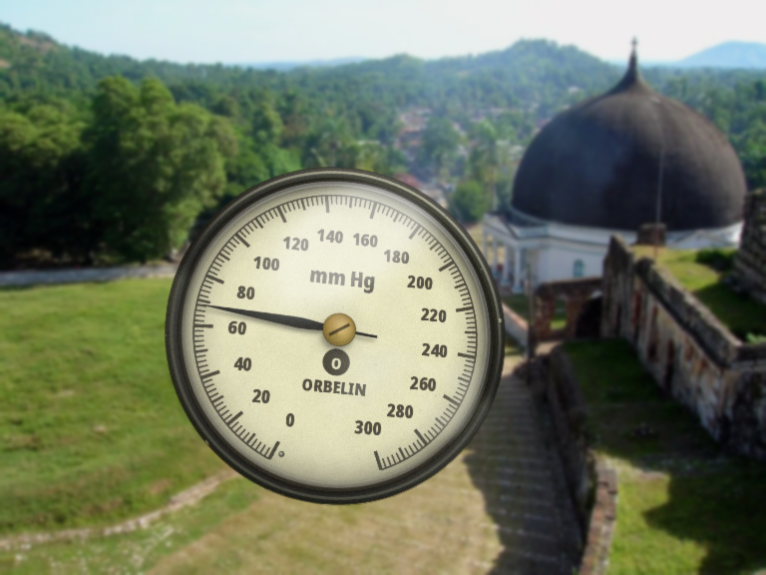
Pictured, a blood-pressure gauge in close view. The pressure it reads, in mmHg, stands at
68 mmHg
